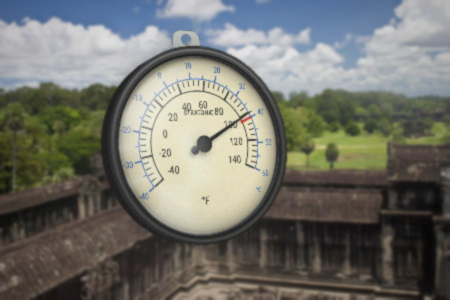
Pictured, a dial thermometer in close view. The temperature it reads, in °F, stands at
100 °F
